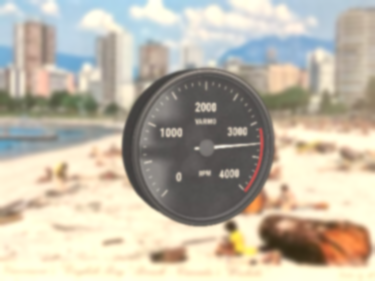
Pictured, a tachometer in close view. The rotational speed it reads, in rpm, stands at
3300 rpm
